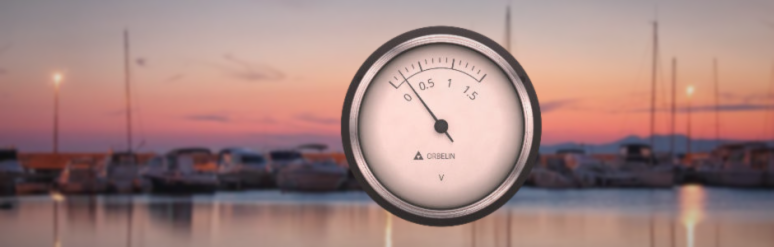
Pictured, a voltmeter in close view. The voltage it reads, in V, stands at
0.2 V
